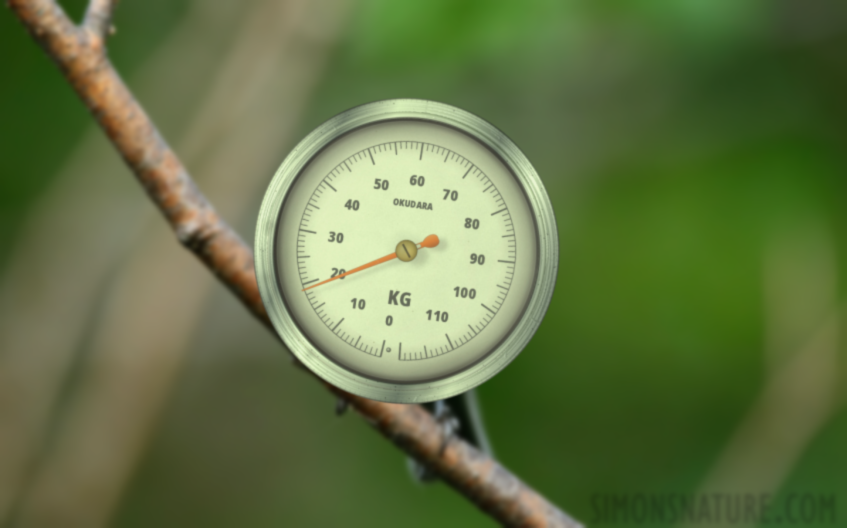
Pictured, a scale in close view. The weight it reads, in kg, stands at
19 kg
